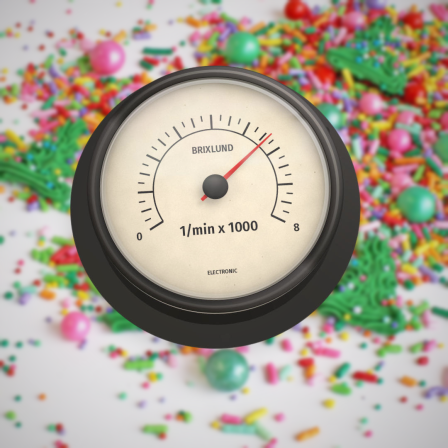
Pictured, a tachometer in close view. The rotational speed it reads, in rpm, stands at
5625 rpm
